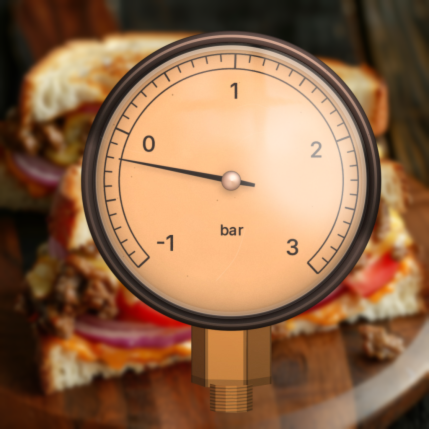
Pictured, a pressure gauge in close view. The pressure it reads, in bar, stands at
-0.2 bar
